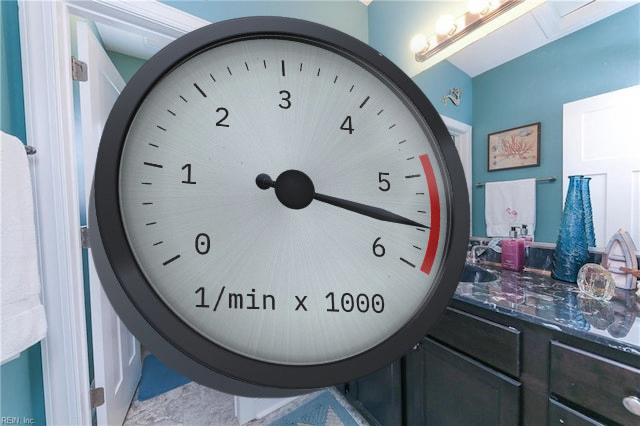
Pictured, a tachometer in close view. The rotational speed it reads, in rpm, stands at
5600 rpm
